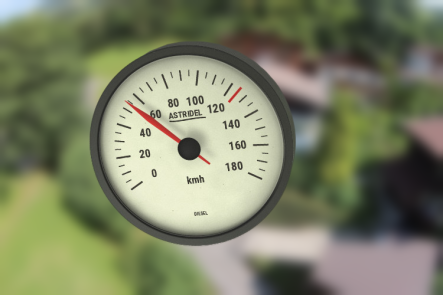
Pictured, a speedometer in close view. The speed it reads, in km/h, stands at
55 km/h
